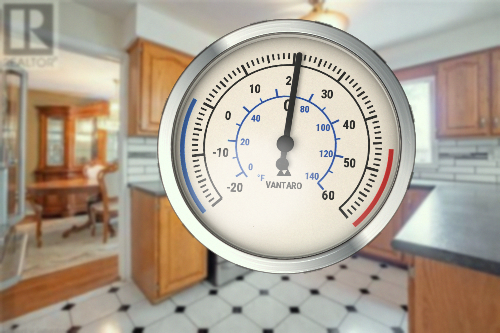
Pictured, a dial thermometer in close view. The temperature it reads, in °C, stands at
21 °C
